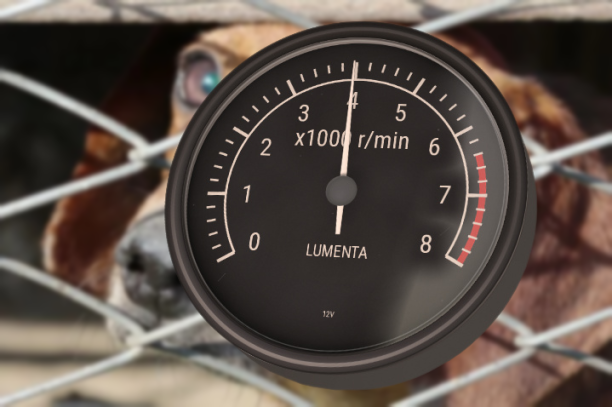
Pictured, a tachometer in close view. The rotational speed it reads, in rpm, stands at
4000 rpm
